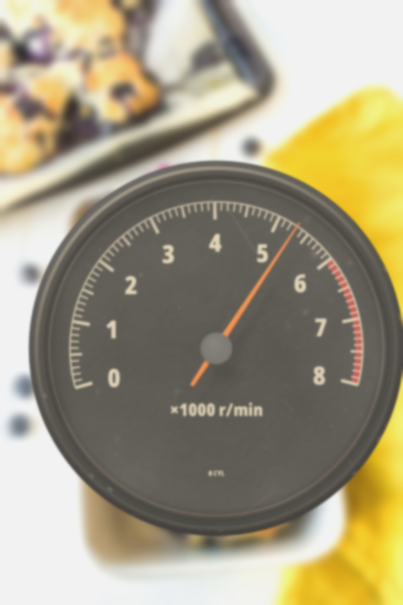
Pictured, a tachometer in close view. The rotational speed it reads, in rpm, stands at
5300 rpm
